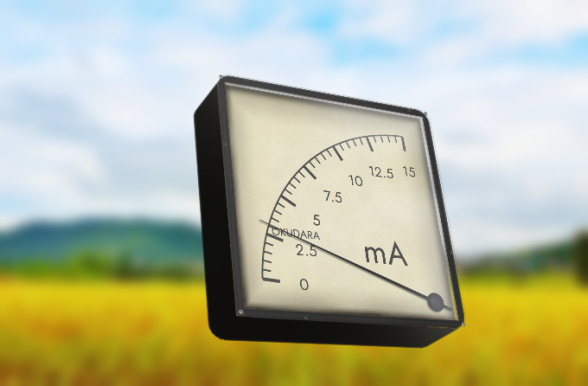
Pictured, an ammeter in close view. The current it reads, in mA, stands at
3 mA
